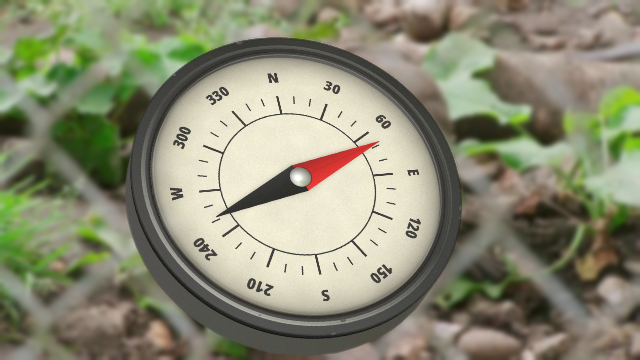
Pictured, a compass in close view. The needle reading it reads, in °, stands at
70 °
